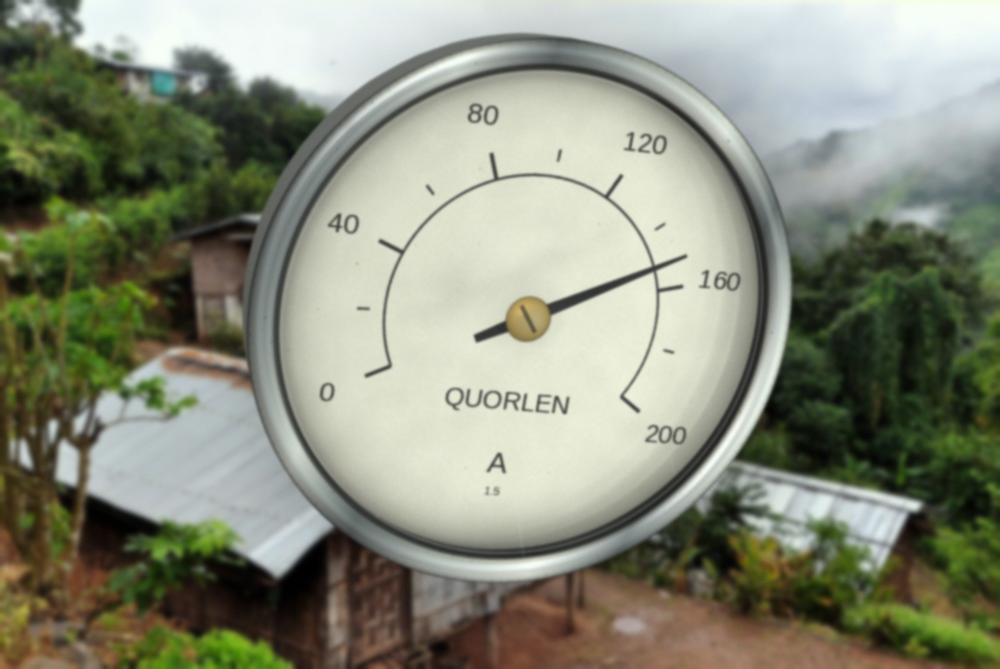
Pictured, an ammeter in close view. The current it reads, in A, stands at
150 A
